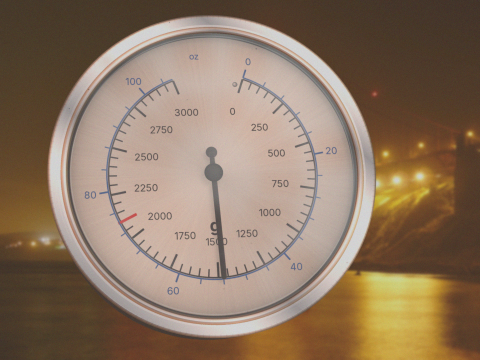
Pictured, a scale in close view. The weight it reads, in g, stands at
1475 g
